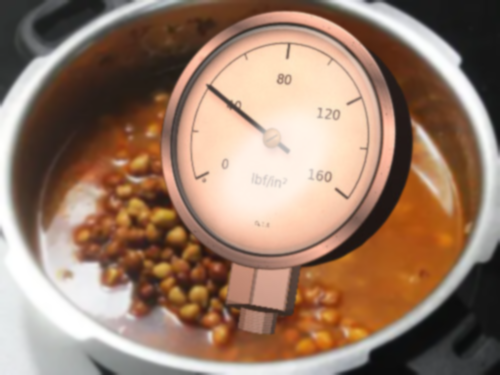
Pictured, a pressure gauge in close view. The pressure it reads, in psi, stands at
40 psi
